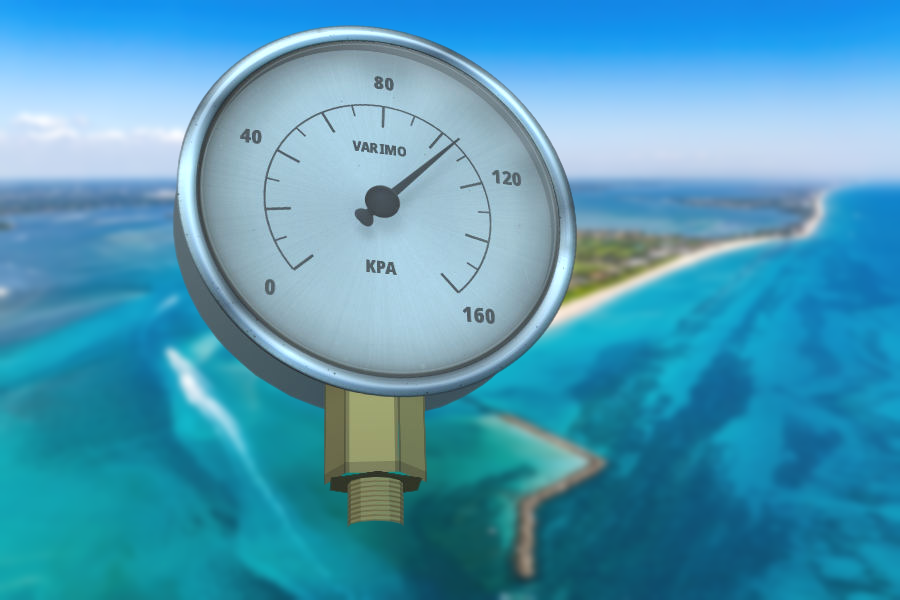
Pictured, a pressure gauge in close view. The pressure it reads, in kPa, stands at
105 kPa
